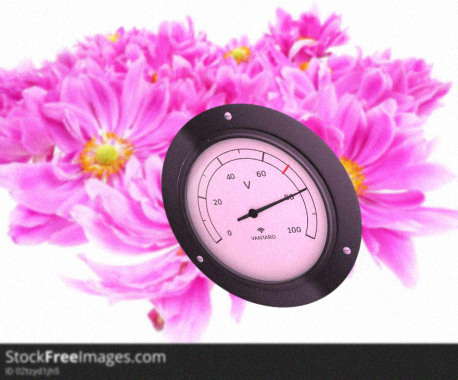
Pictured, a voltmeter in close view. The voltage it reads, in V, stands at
80 V
